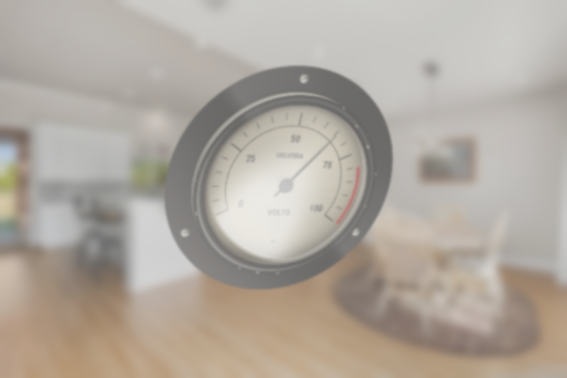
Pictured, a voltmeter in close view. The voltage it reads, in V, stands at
65 V
